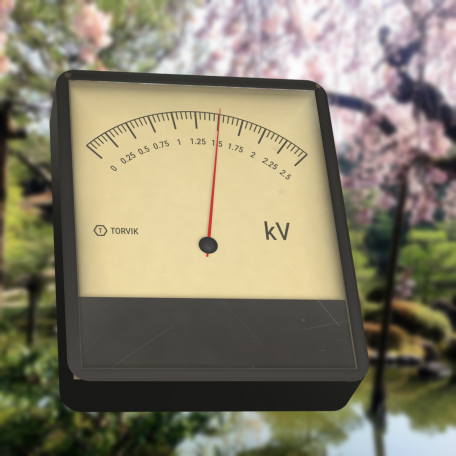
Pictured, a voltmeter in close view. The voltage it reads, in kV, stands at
1.5 kV
